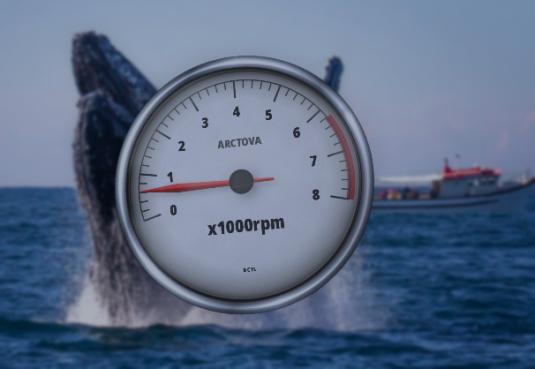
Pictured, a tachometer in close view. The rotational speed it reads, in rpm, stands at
600 rpm
